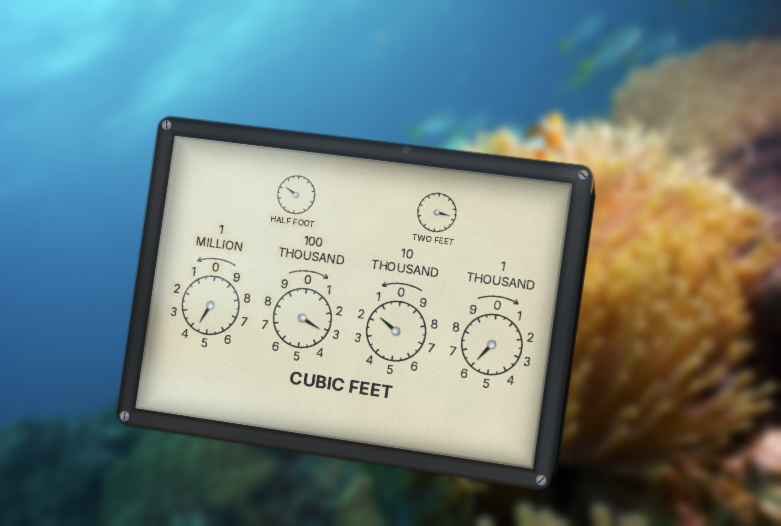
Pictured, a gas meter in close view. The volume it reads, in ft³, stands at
431600 ft³
